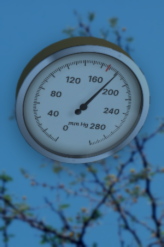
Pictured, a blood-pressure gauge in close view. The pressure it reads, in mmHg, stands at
180 mmHg
